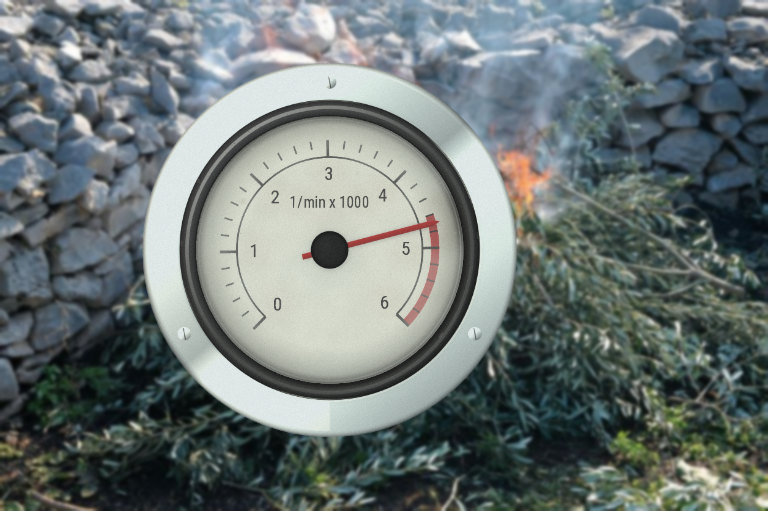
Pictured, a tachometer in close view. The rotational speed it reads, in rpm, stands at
4700 rpm
